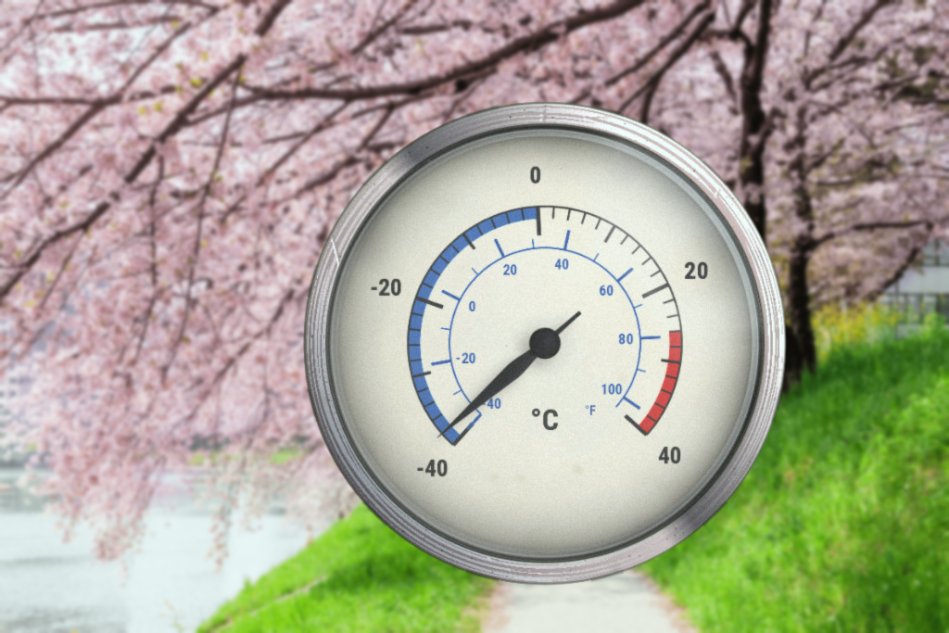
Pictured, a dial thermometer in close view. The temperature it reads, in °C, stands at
-38 °C
